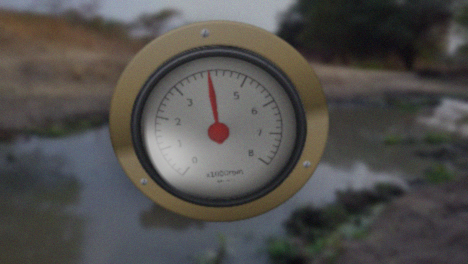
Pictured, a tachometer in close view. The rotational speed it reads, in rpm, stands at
4000 rpm
